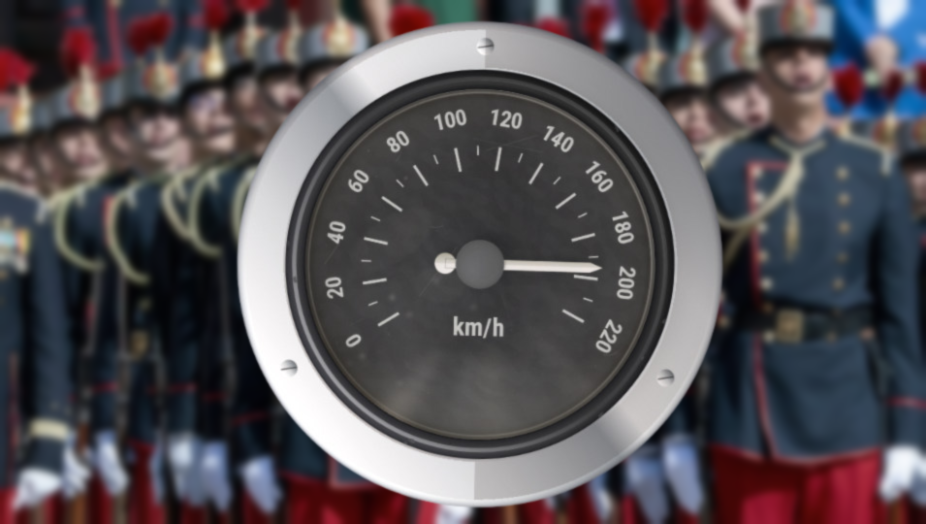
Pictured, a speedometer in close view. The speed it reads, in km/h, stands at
195 km/h
